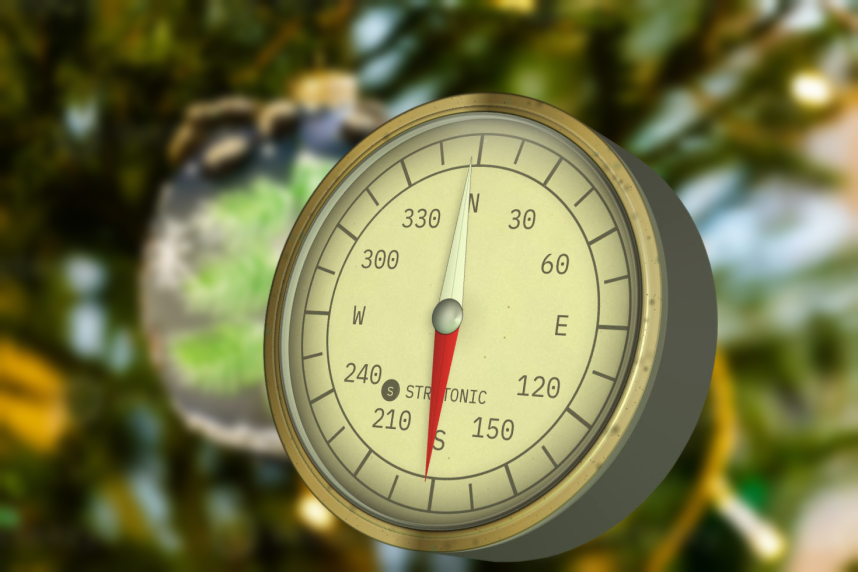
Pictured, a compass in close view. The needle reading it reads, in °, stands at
180 °
